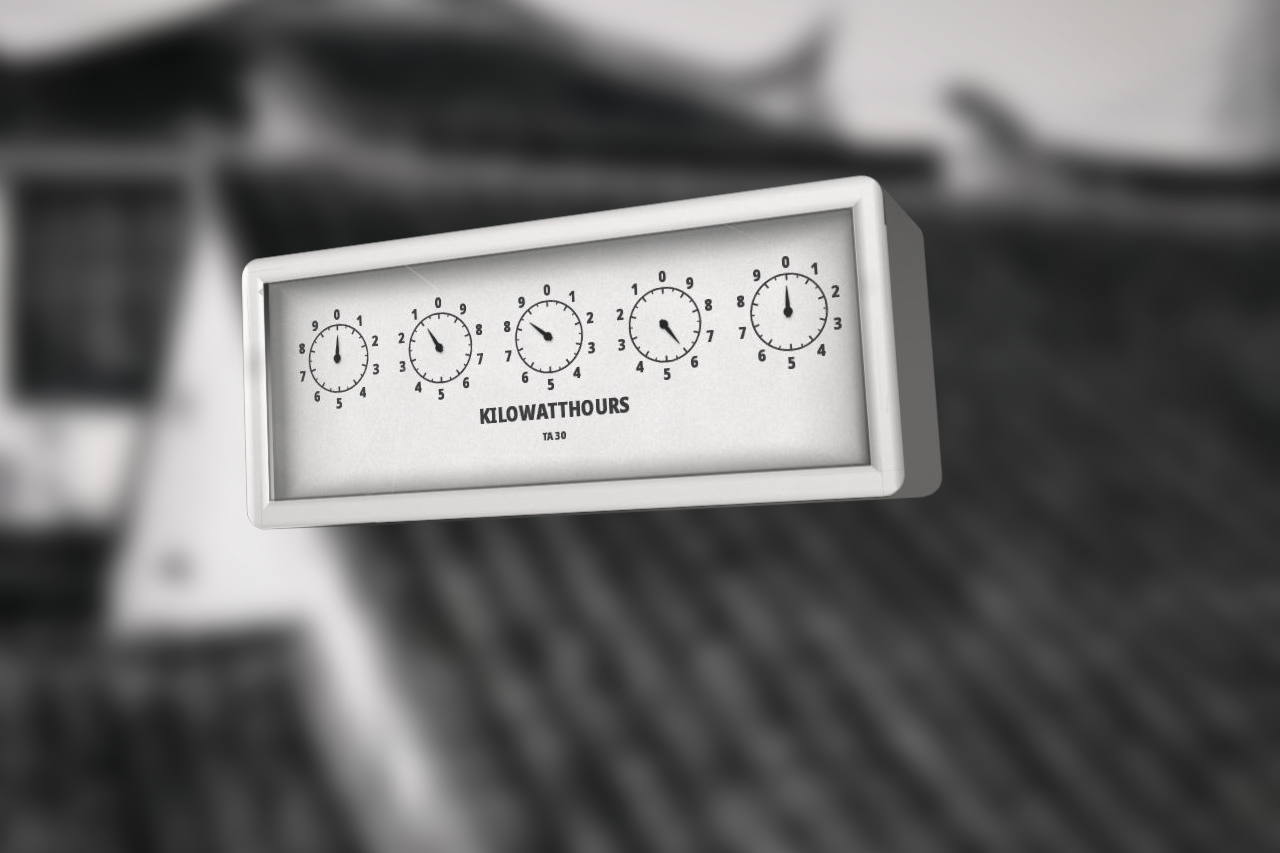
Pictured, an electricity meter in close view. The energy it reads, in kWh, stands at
860 kWh
